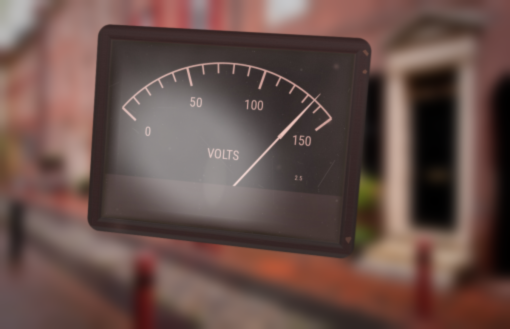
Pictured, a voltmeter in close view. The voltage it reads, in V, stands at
135 V
